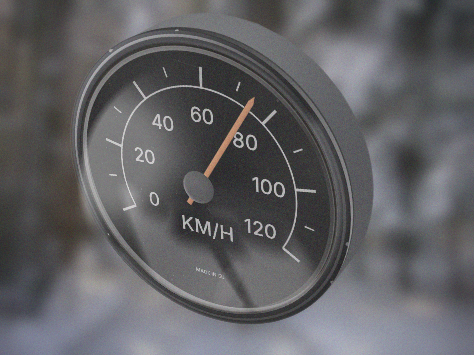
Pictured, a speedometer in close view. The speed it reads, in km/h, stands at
75 km/h
